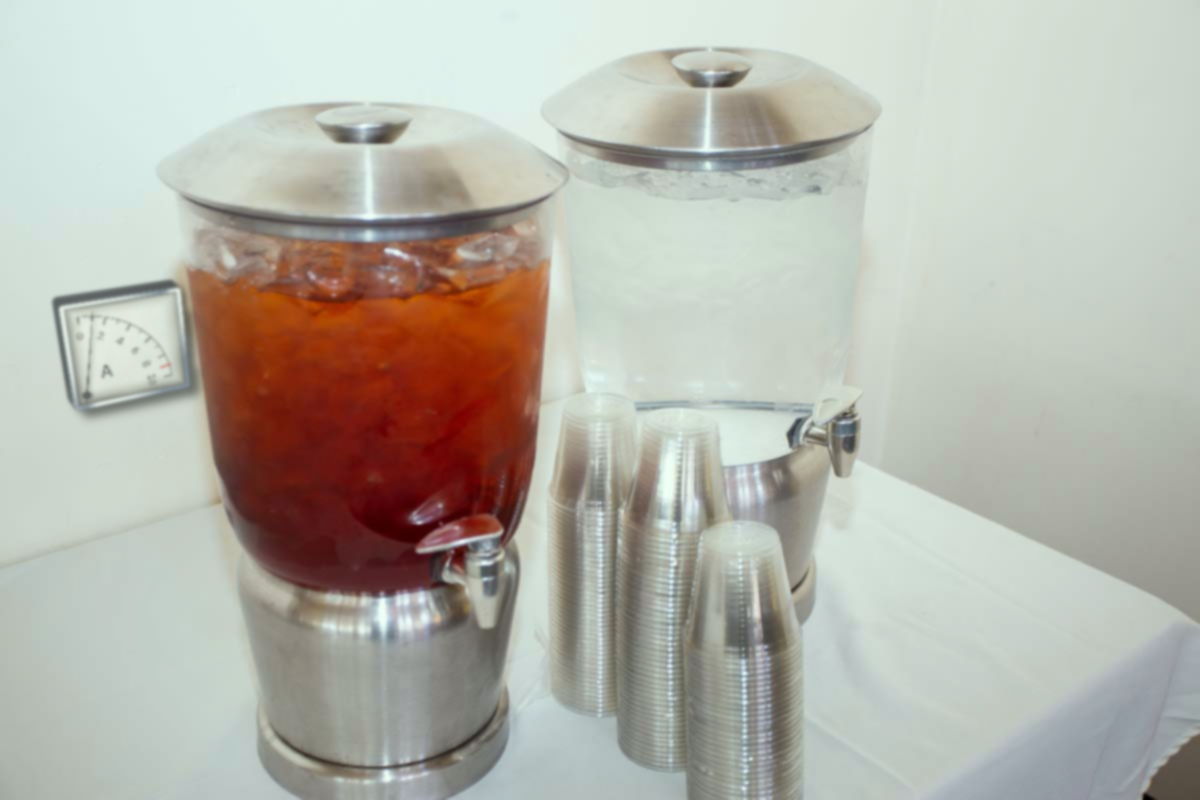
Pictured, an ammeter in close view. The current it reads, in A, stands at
1 A
